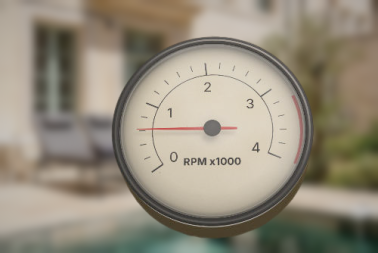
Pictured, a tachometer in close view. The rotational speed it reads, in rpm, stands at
600 rpm
